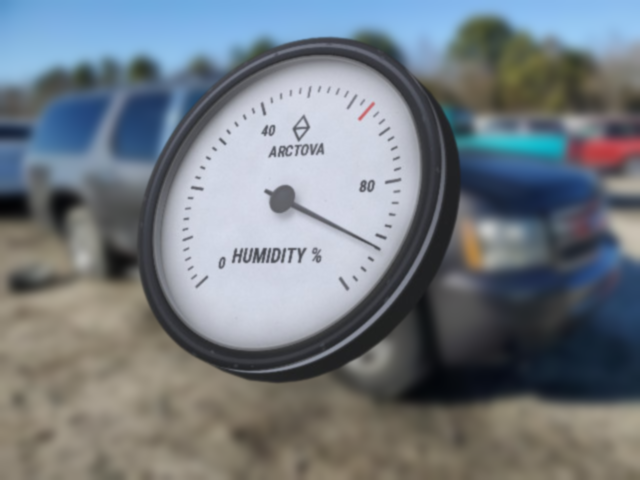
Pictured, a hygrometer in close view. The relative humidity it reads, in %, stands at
92 %
